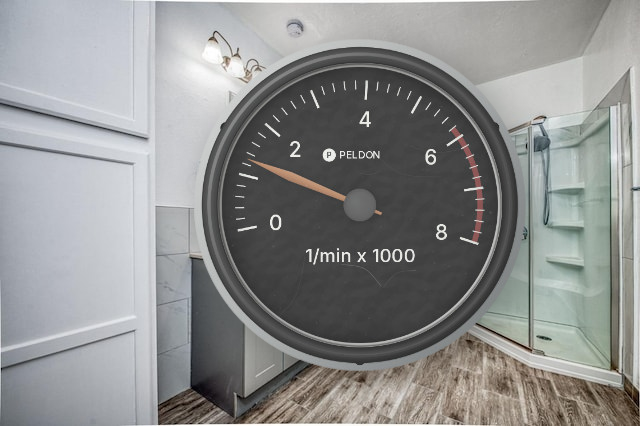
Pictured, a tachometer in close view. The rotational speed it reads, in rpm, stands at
1300 rpm
